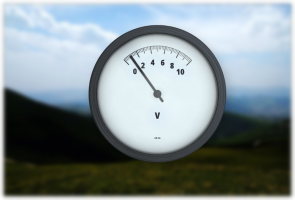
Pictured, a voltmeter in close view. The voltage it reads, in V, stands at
1 V
